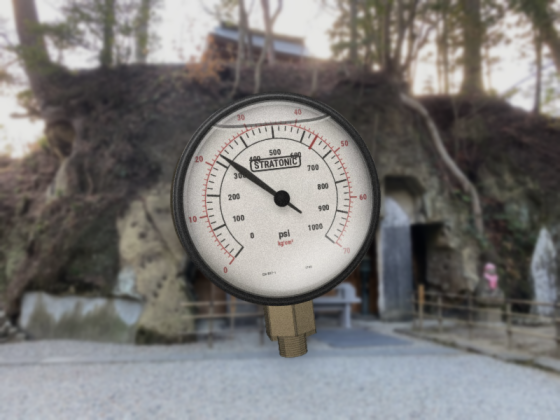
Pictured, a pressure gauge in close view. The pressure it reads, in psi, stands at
320 psi
